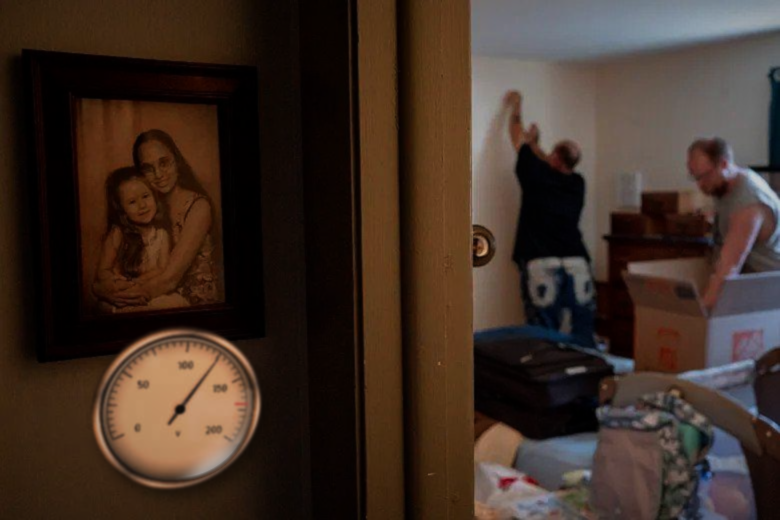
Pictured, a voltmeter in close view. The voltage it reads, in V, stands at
125 V
